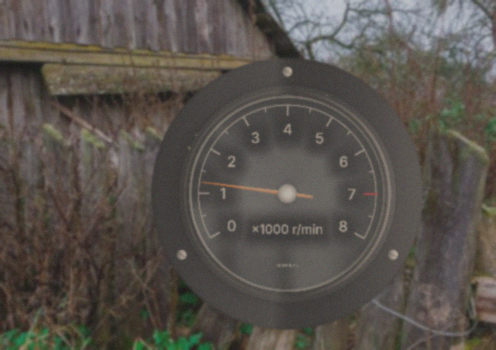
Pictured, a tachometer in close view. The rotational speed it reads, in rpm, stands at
1250 rpm
